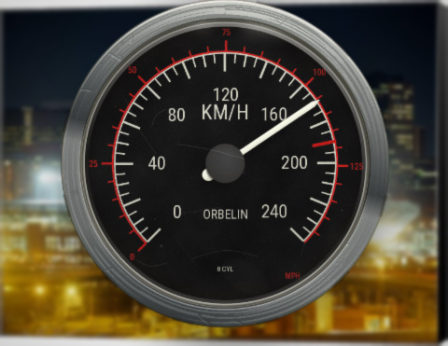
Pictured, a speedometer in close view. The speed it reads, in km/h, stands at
170 km/h
